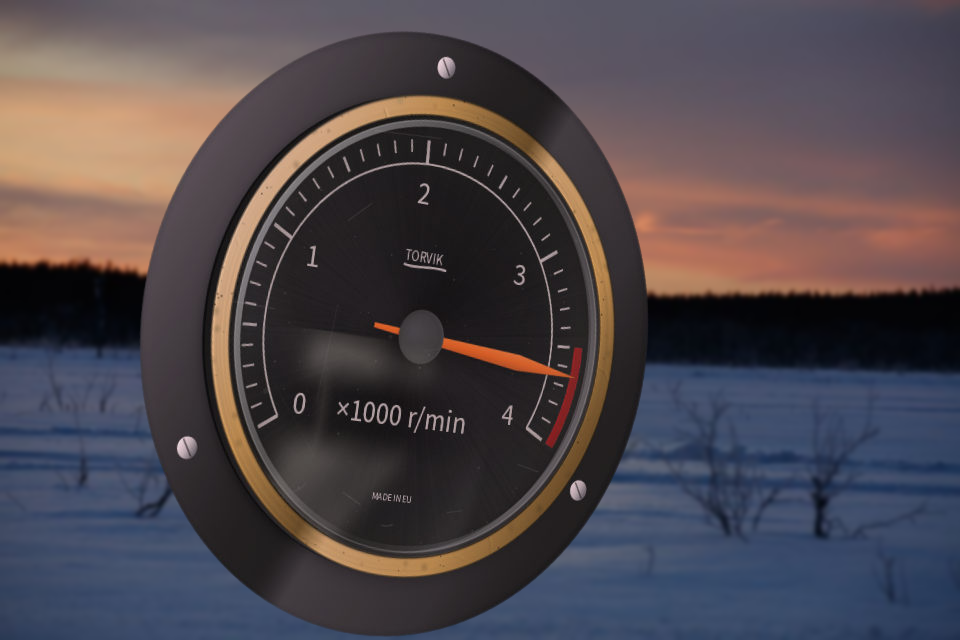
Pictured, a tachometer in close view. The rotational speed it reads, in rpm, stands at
3650 rpm
